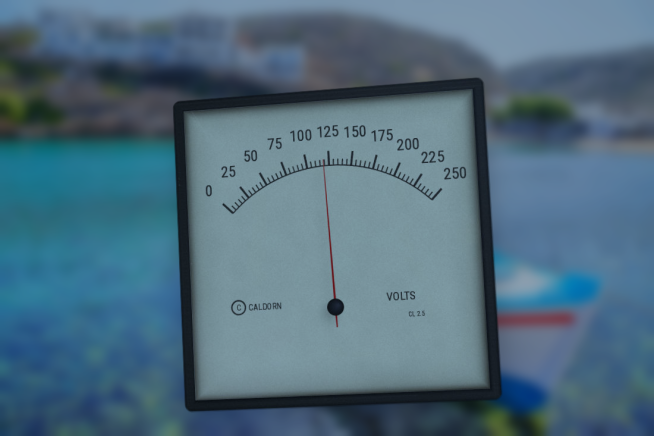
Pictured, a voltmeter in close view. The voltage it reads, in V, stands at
120 V
